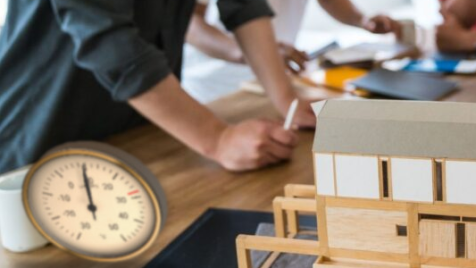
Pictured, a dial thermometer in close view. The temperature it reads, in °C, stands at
10 °C
